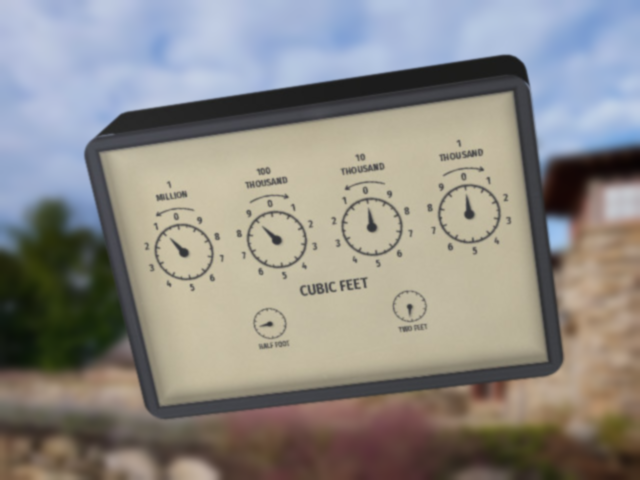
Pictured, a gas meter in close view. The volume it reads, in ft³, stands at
90000 ft³
